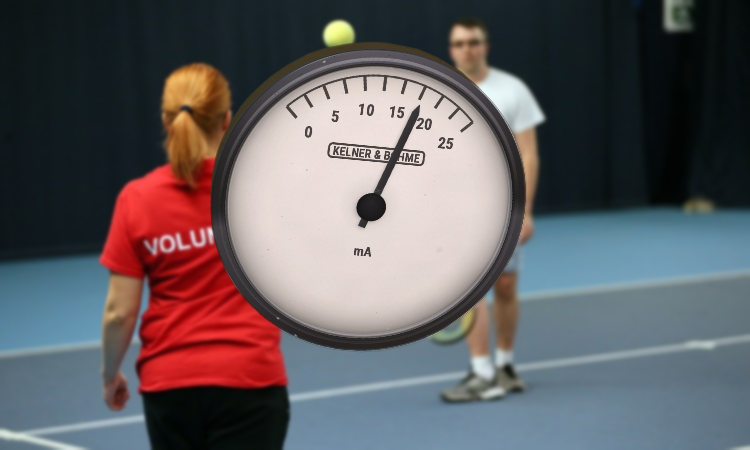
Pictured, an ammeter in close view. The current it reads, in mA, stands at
17.5 mA
